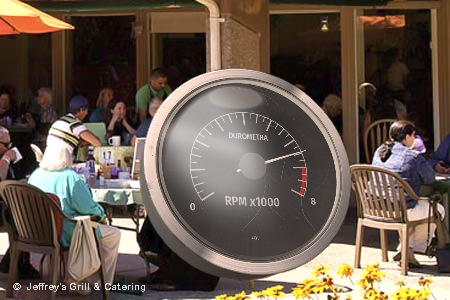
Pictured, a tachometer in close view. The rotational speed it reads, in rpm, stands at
6500 rpm
